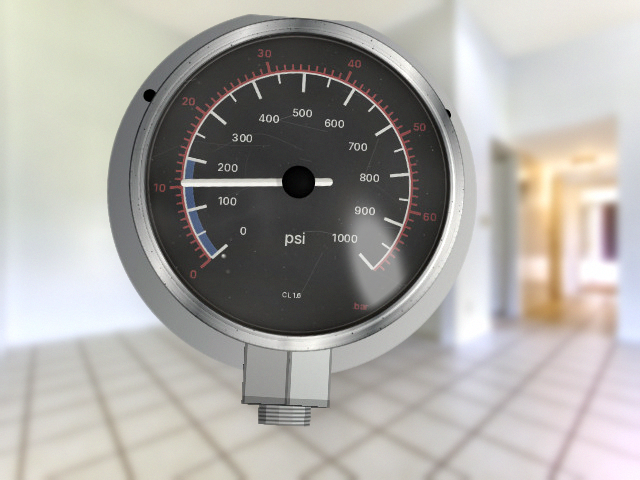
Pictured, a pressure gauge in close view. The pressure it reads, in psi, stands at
150 psi
